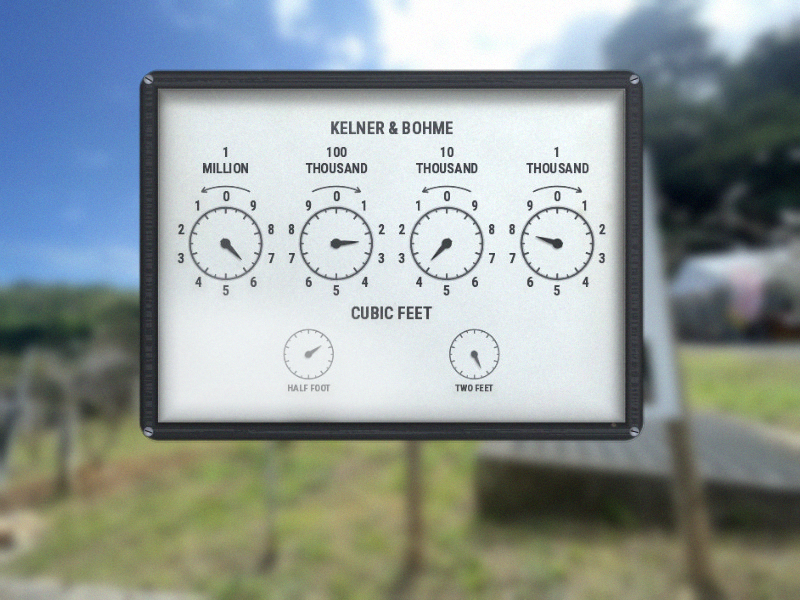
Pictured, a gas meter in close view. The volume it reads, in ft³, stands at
623800 ft³
